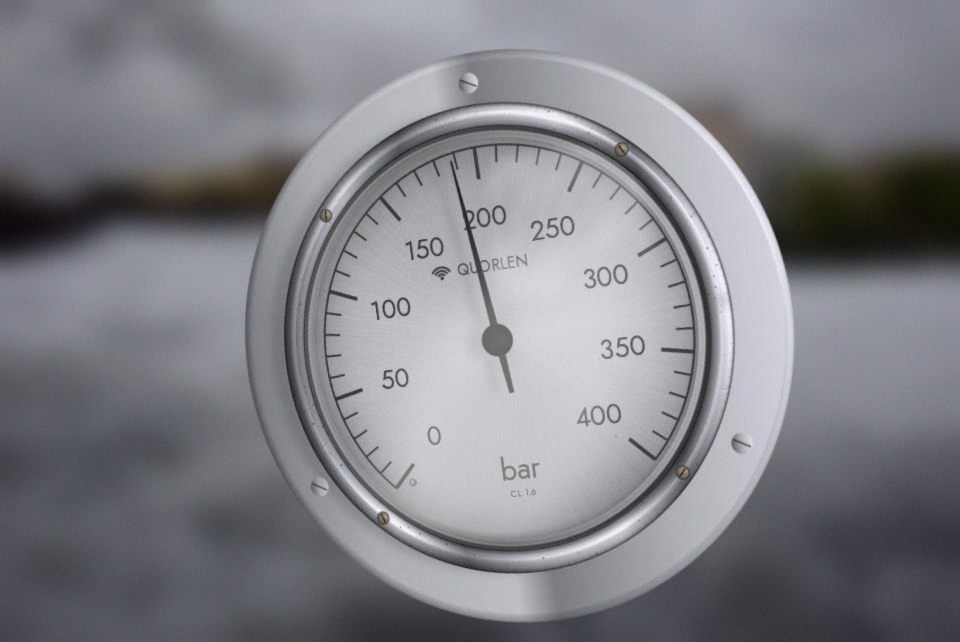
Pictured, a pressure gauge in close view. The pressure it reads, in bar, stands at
190 bar
